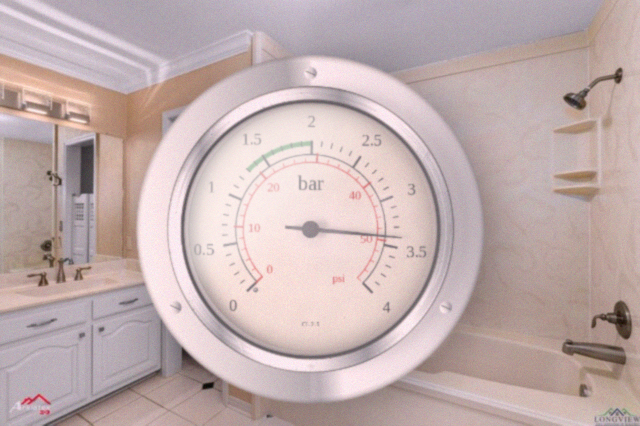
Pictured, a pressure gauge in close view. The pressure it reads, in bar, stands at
3.4 bar
